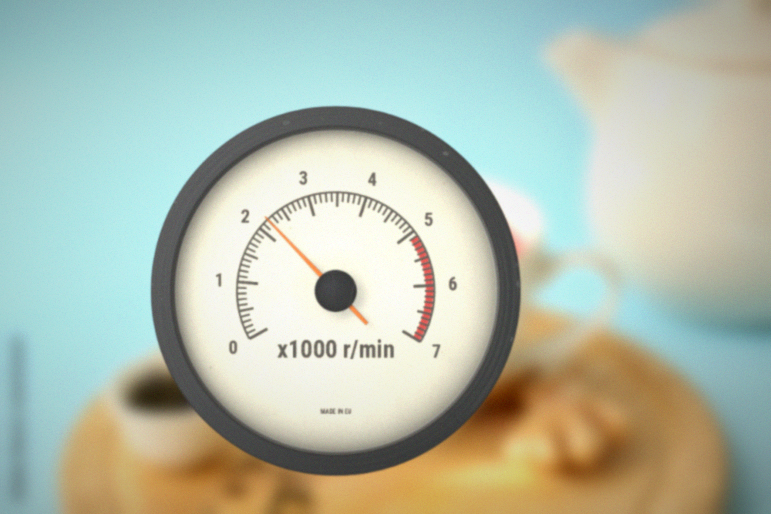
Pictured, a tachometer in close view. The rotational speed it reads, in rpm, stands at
2200 rpm
